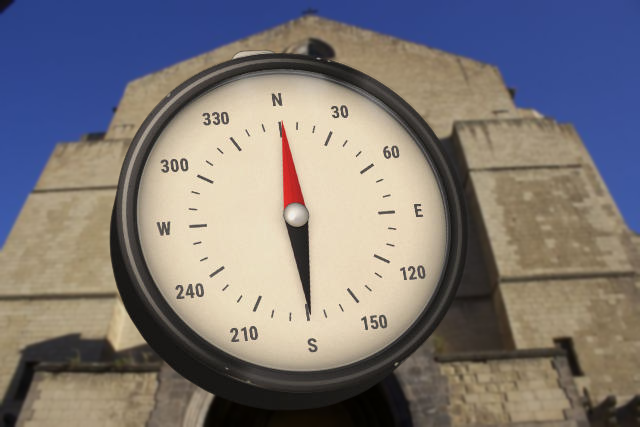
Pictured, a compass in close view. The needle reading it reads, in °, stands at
0 °
